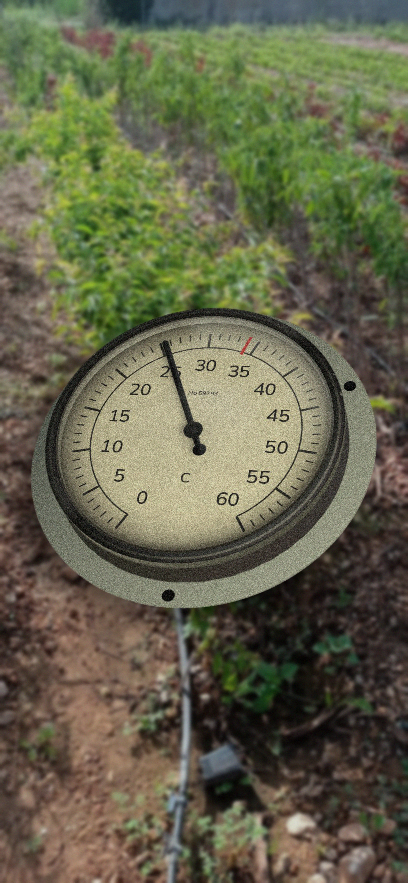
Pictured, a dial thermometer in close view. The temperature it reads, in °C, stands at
25.5 °C
